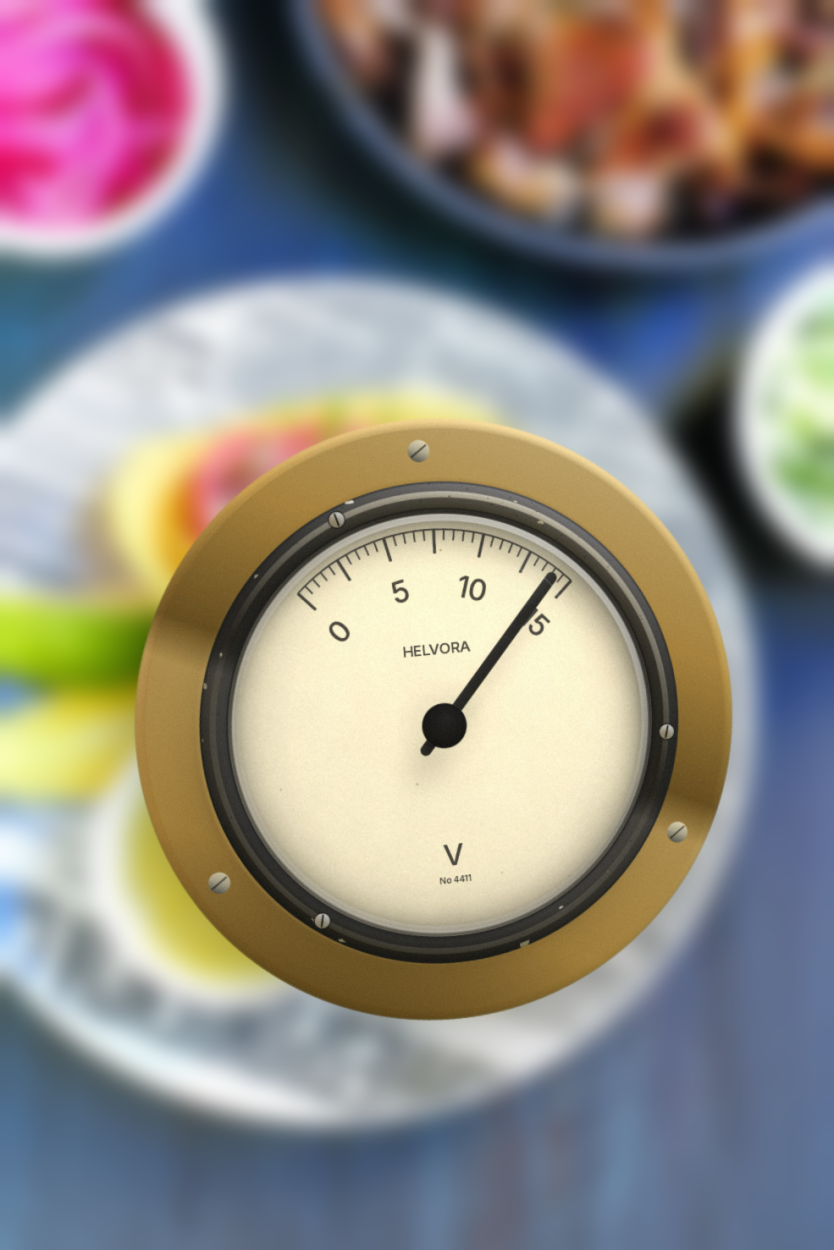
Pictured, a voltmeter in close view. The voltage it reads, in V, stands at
14 V
